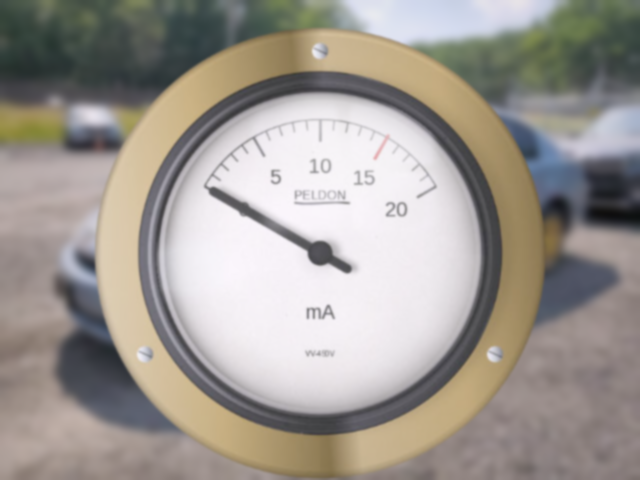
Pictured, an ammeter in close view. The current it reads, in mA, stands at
0 mA
